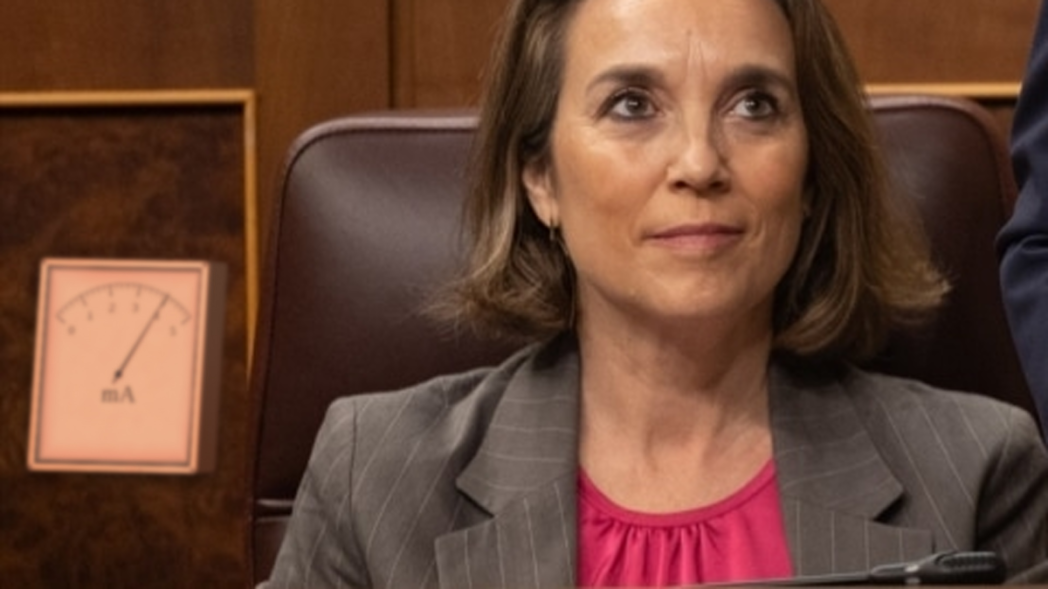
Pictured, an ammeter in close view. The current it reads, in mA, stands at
4 mA
